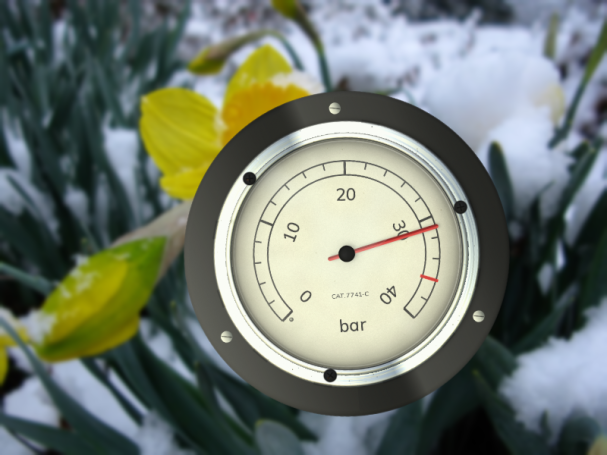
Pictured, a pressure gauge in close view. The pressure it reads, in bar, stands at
31 bar
